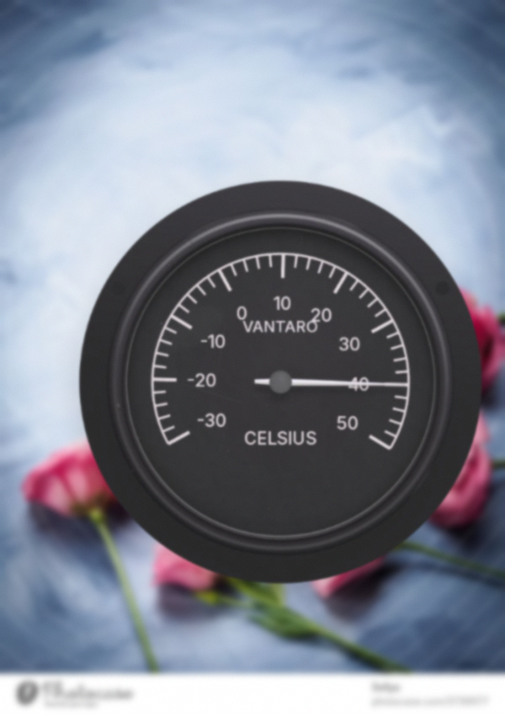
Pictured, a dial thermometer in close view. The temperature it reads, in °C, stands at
40 °C
